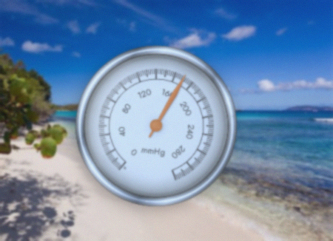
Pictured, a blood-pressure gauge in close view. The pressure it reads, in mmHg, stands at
170 mmHg
